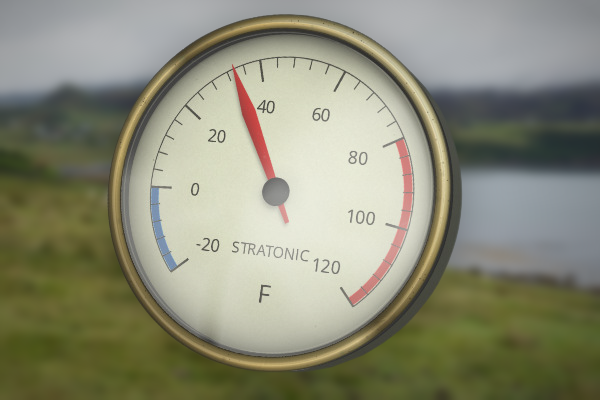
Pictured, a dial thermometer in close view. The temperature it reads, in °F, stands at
34 °F
